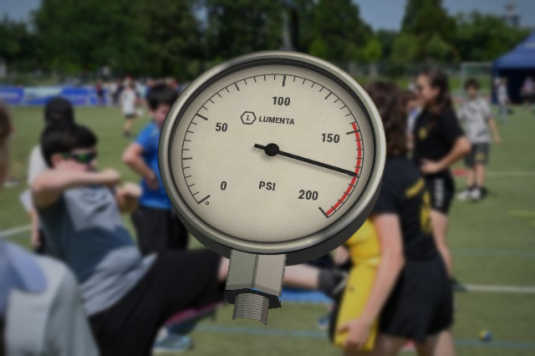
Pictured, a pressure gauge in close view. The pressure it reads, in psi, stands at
175 psi
